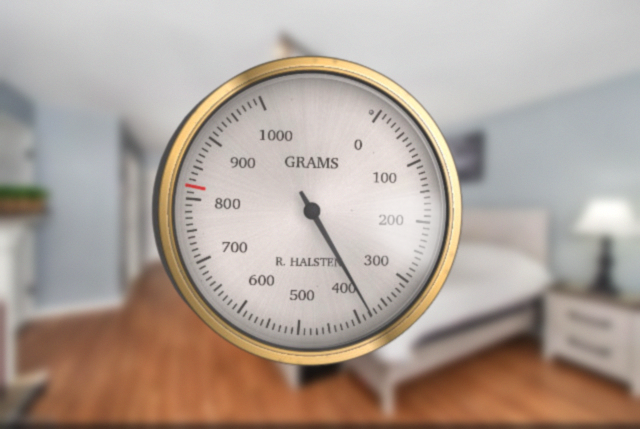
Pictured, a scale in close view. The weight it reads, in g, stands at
380 g
